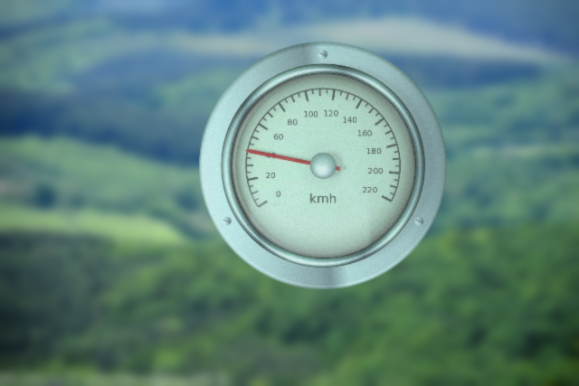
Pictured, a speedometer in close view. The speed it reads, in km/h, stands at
40 km/h
